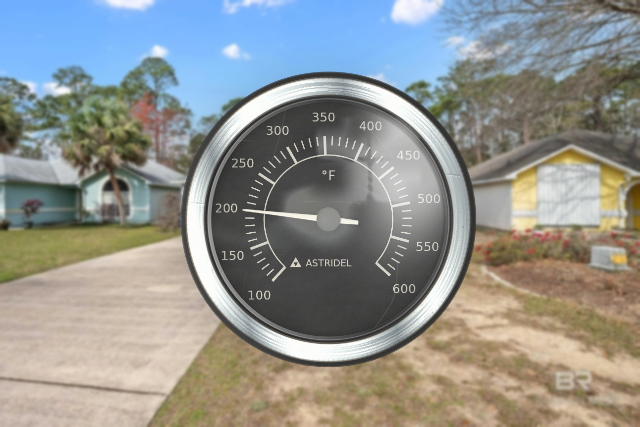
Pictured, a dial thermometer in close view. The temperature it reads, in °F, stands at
200 °F
